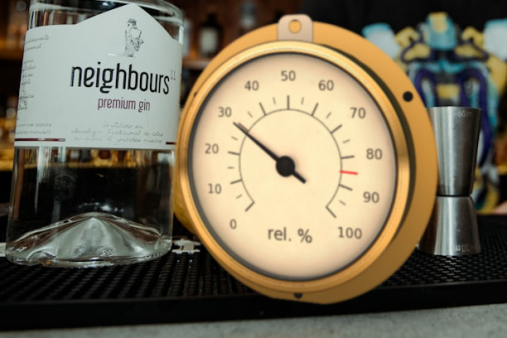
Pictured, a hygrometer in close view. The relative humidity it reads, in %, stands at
30 %
